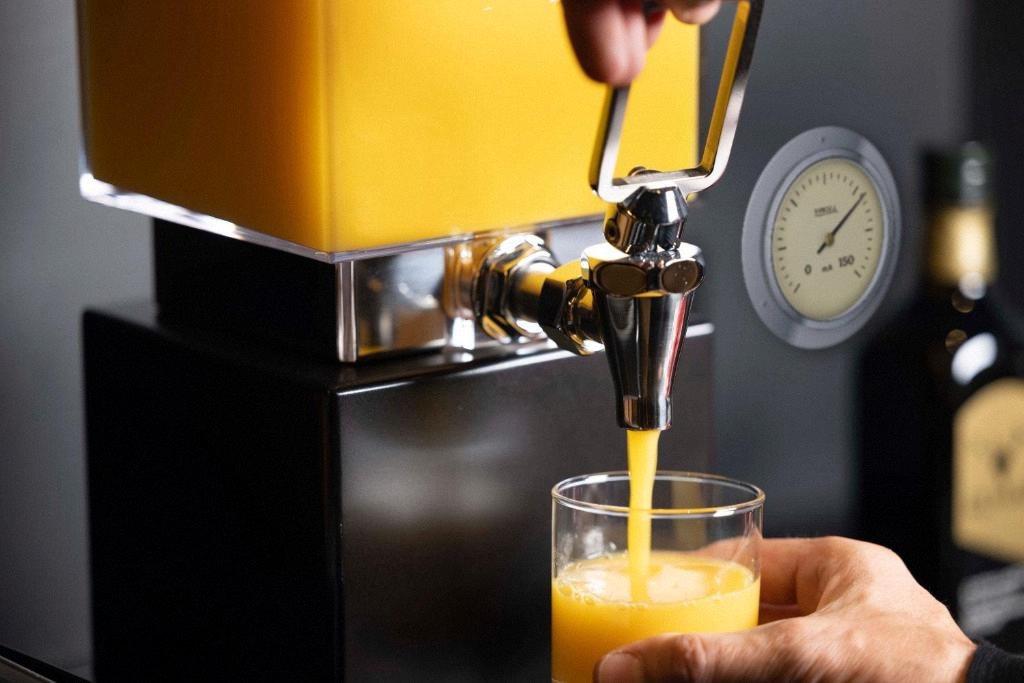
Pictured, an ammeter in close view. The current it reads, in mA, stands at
105 mA
